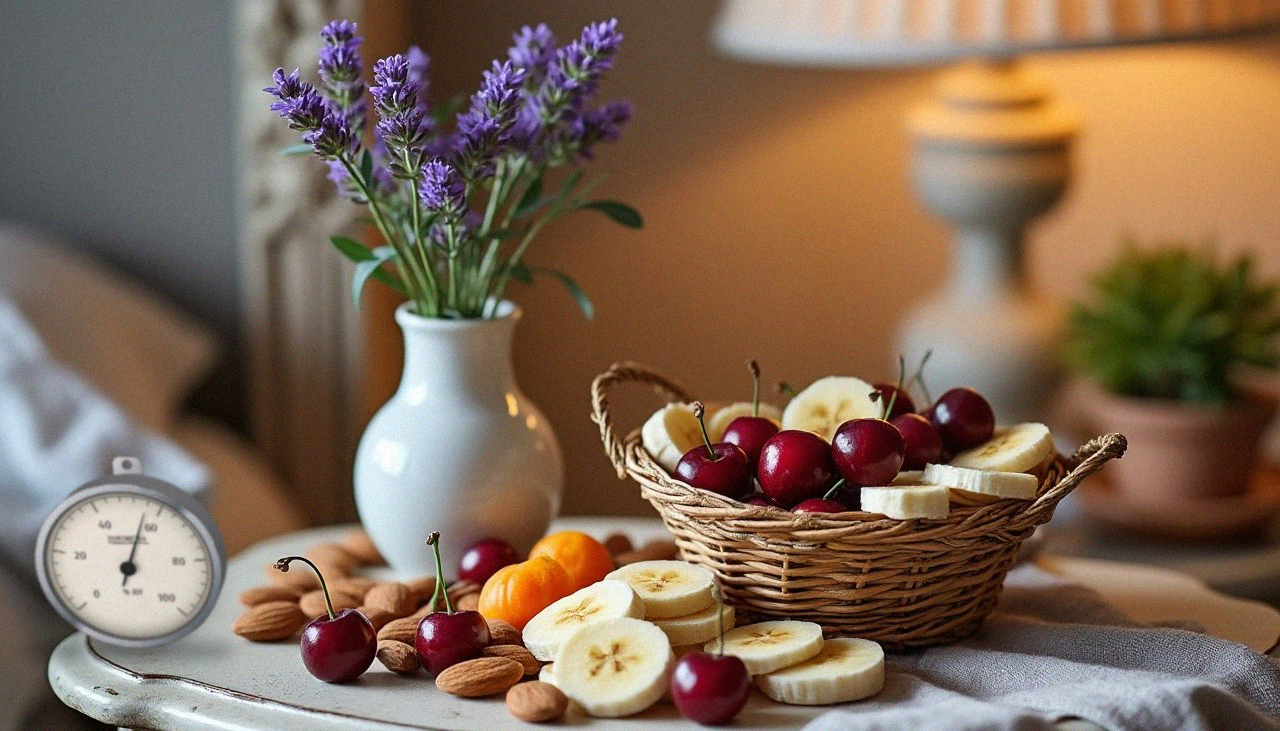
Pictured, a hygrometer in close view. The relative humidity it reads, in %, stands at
56 %
